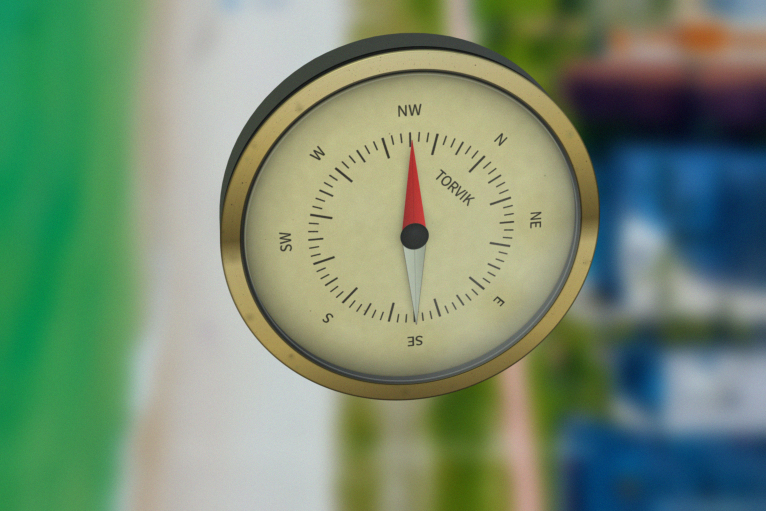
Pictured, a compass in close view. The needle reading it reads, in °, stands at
315 °
